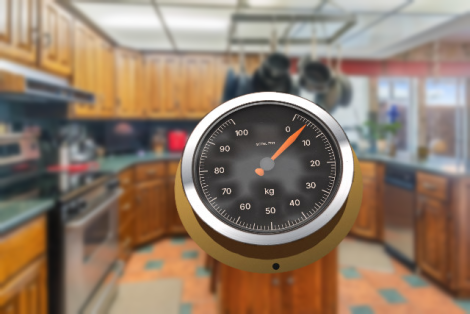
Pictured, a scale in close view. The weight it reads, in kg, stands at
5 kg
